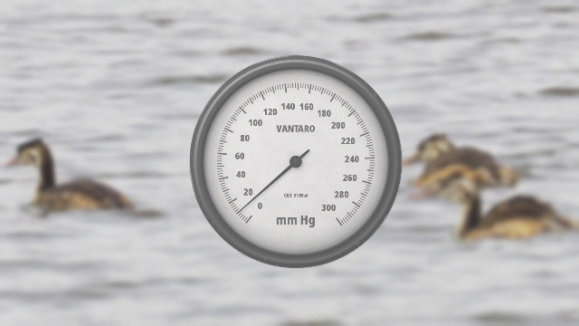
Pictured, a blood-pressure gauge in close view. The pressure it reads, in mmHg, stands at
10 mmHg
